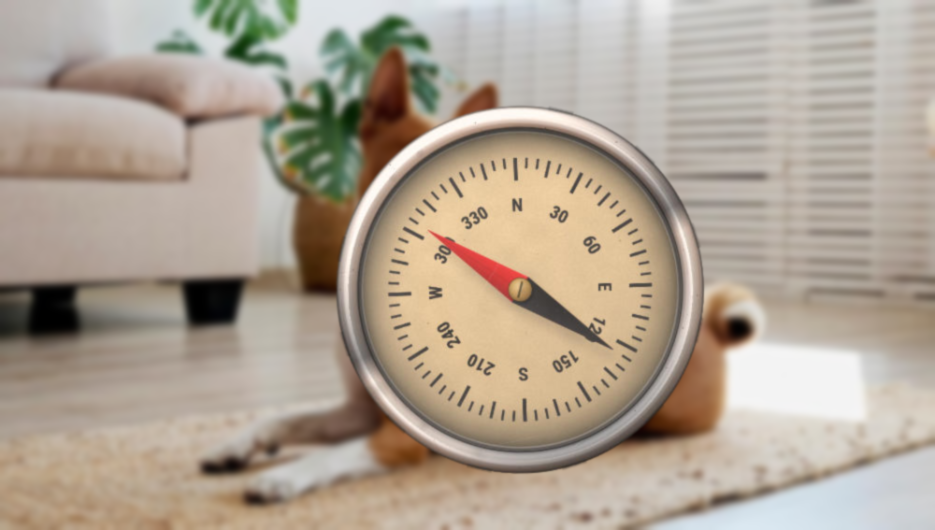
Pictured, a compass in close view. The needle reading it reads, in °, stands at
305 °
